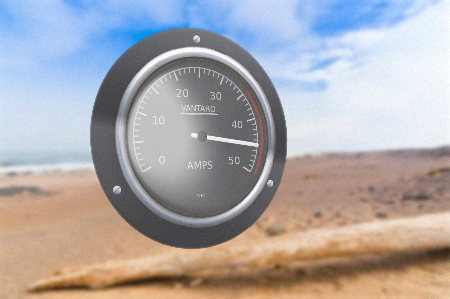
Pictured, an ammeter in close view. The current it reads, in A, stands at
45 A
